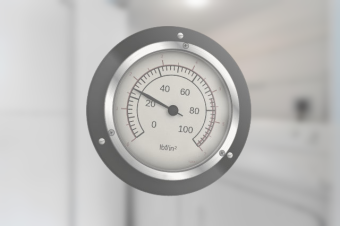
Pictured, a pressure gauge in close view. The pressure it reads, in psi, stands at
24 psi
